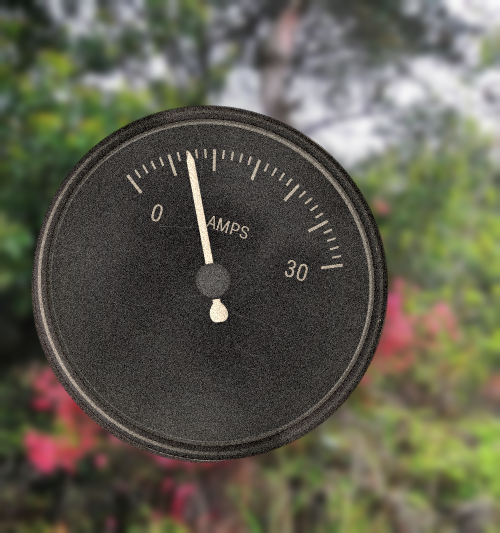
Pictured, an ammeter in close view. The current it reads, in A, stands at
7 A
